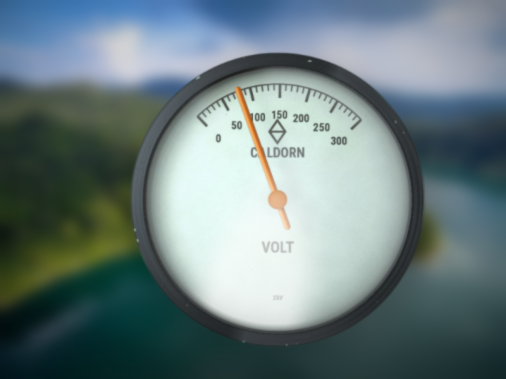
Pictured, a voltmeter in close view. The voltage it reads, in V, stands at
80 V
